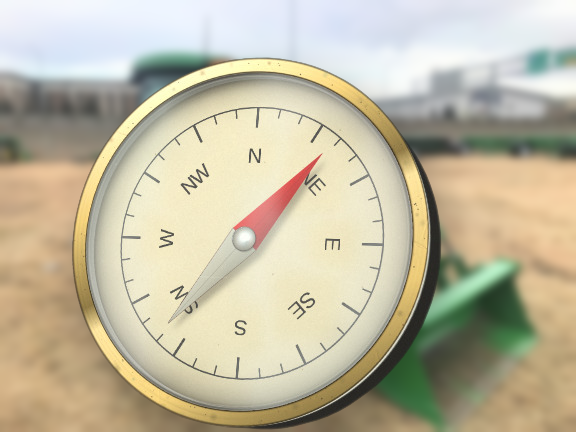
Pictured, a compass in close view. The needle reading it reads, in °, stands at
40 °
